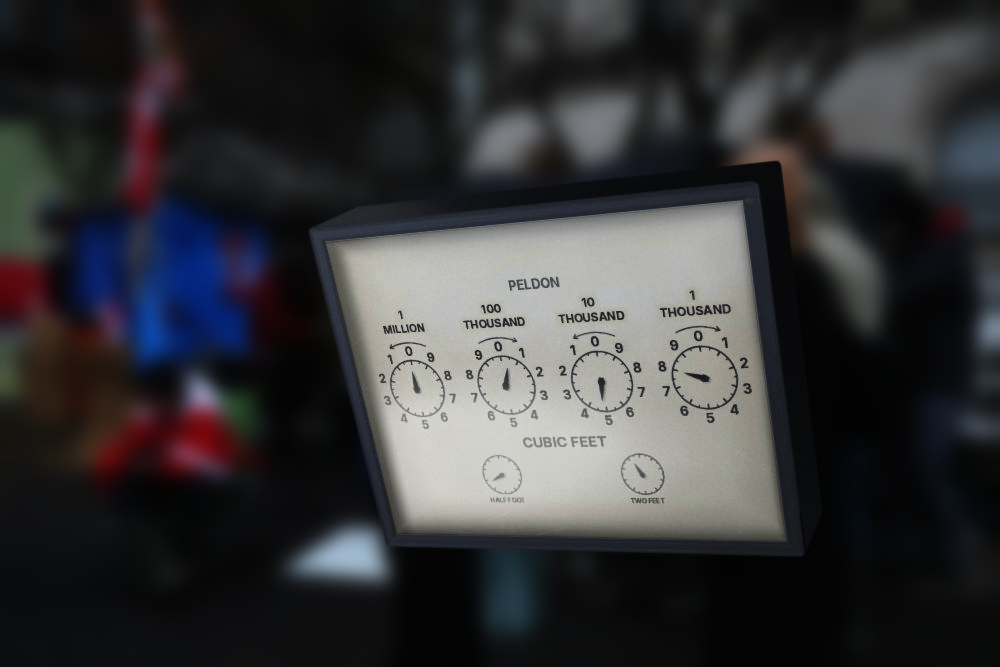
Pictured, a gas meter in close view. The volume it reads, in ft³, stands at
4800 ft³
